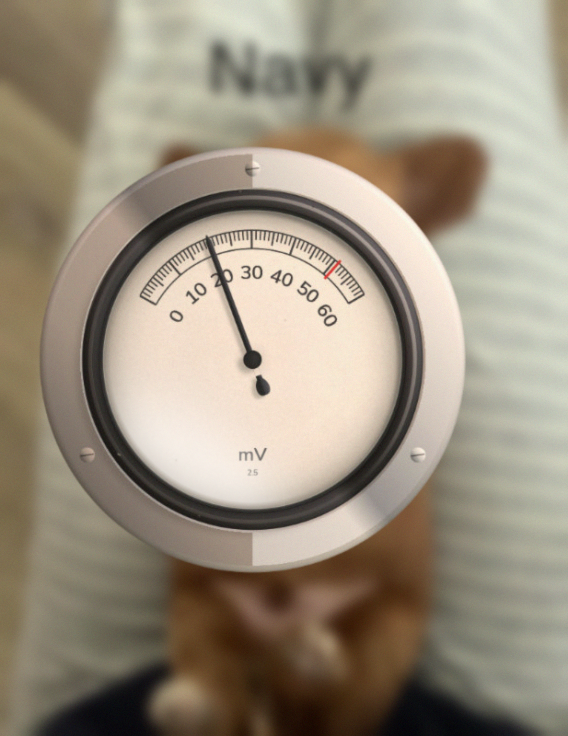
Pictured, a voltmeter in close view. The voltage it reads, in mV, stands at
20 mV
